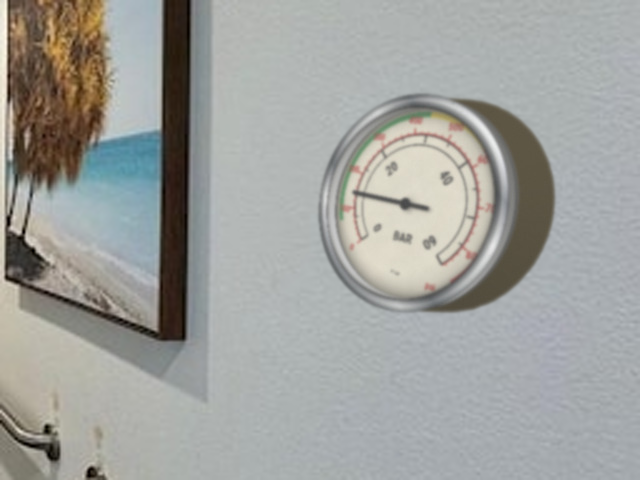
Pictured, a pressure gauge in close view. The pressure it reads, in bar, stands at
10 bar
